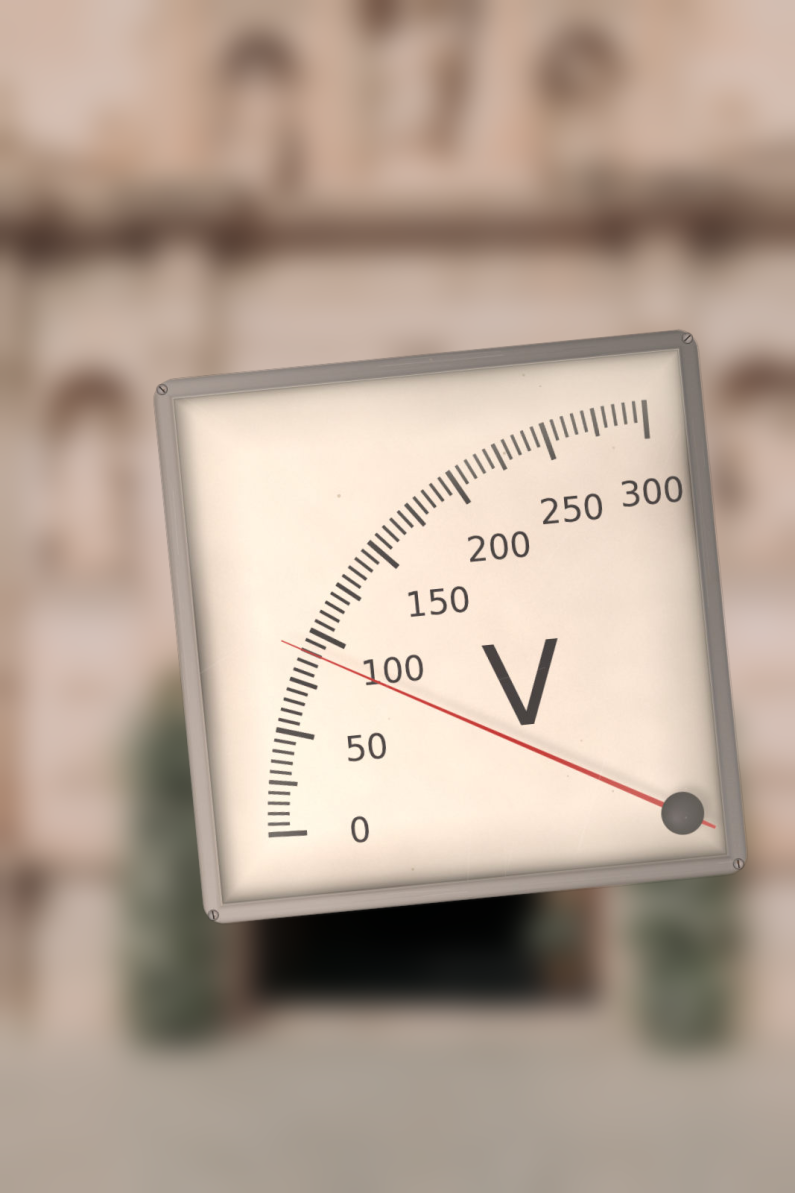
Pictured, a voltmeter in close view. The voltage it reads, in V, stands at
90 V
